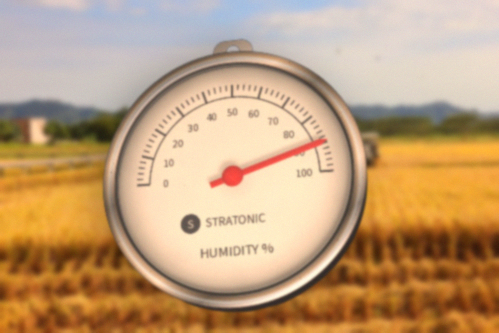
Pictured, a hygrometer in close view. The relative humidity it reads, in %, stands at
90 %
